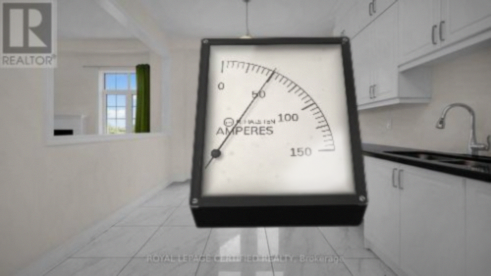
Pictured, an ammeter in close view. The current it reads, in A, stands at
50 A
